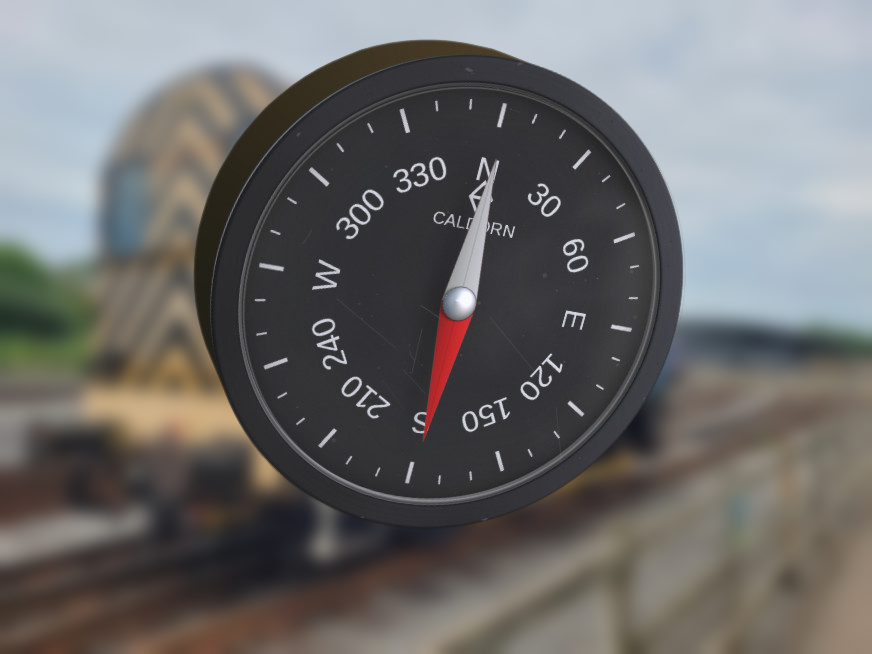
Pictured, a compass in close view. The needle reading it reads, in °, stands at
180 °
